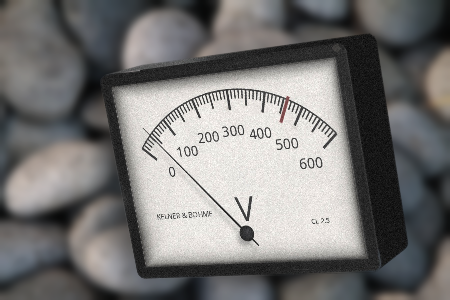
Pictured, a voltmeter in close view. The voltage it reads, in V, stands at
50 V
